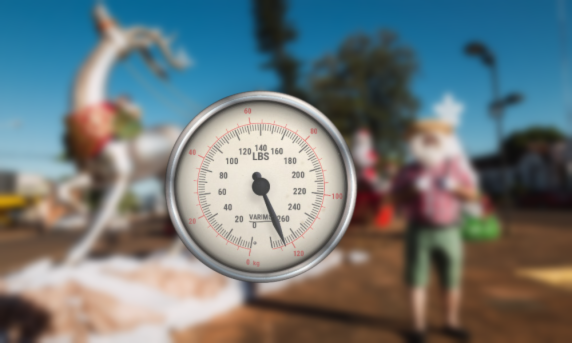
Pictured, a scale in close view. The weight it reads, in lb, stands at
270 lb
